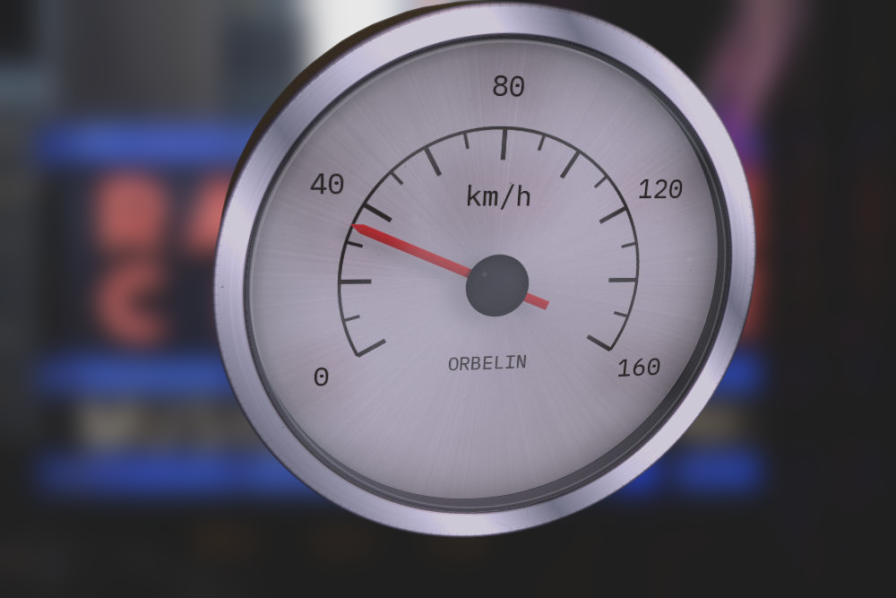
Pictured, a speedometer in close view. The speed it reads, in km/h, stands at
35 km/h
